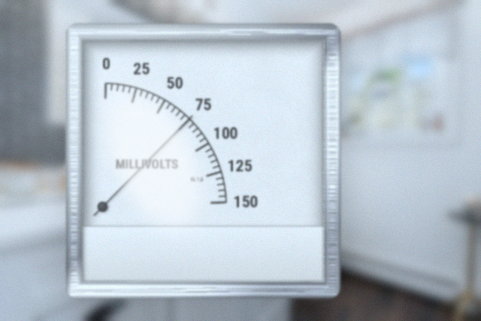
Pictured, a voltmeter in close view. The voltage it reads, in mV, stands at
75 mV
